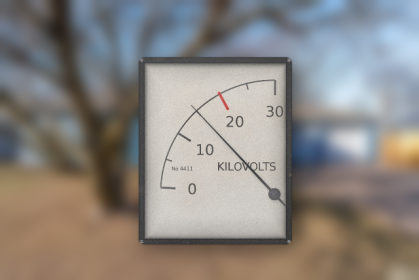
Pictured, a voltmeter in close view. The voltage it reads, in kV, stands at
15 kV
